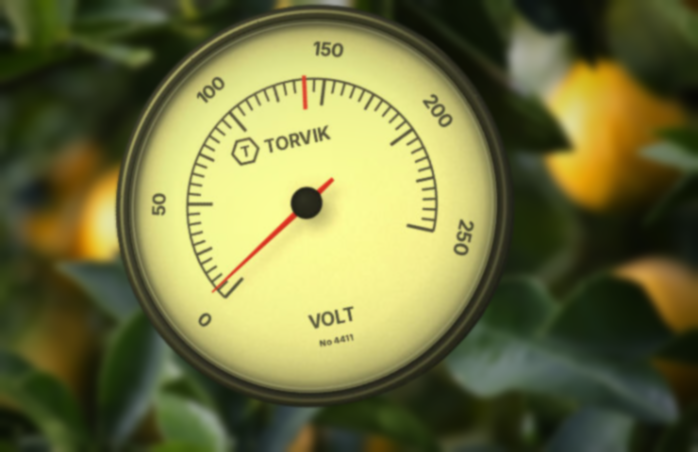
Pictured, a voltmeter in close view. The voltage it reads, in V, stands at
5 V
